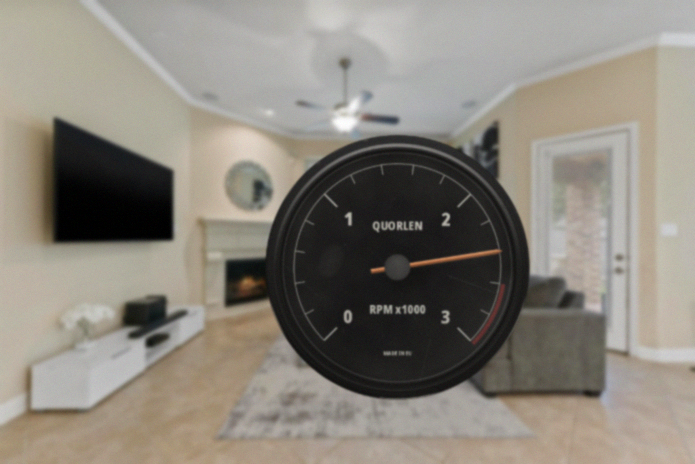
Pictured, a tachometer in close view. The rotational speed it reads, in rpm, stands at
2400 rpm
